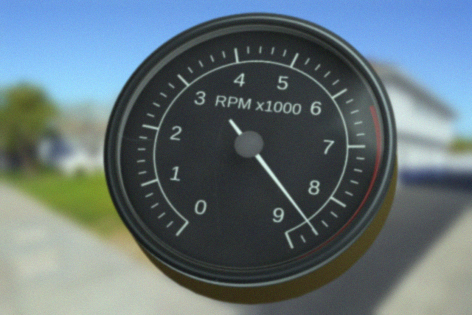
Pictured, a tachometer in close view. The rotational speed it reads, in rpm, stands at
8600 rpm
